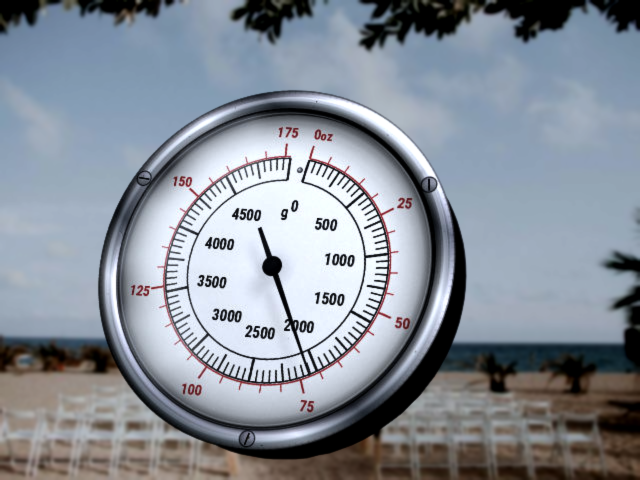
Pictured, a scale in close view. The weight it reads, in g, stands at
2050 g
